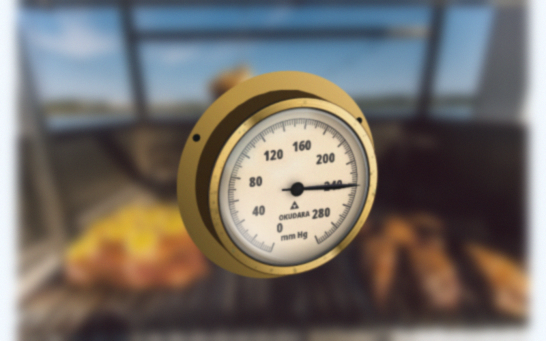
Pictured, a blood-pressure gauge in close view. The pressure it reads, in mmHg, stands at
240 mmHg
